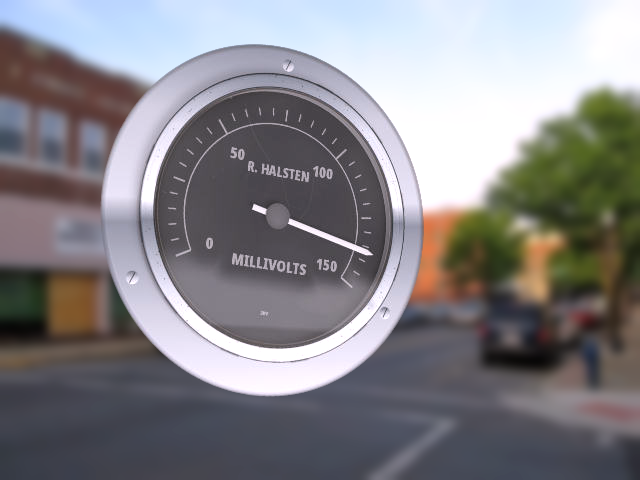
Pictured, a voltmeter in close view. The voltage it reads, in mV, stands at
137.5 mV
